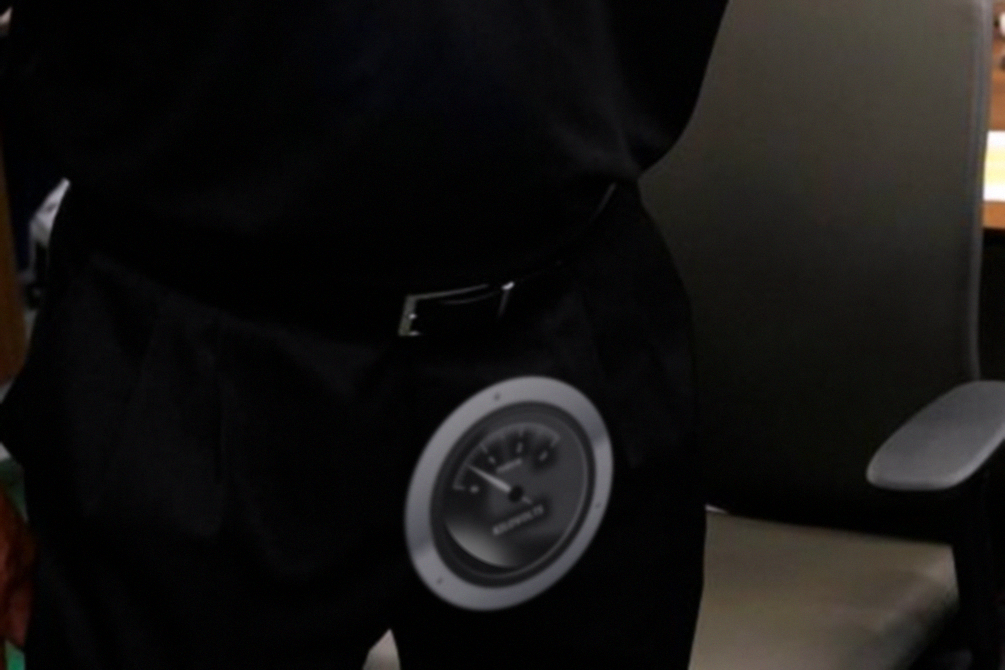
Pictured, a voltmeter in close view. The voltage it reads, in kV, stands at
0.5 kV
